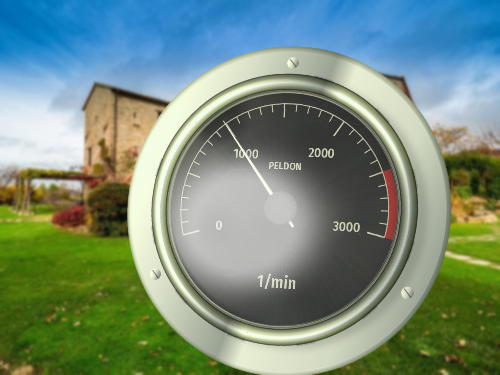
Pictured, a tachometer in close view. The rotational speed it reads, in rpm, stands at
1000 rpm
